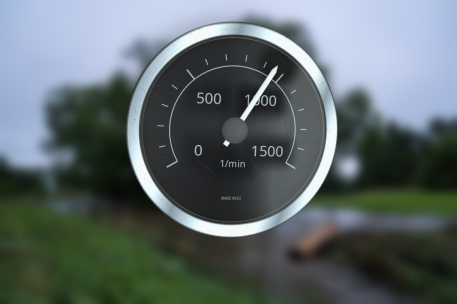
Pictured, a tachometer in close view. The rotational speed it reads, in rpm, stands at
950 rpm
